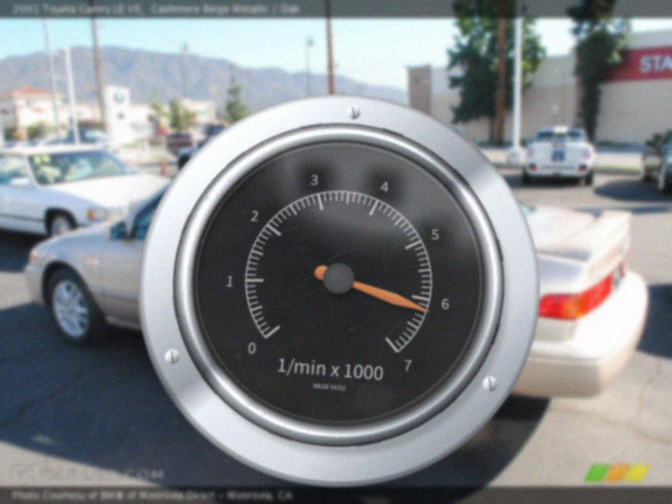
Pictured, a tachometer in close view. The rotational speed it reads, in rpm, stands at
6200 rpm
